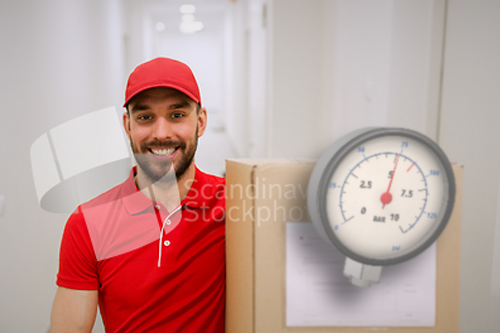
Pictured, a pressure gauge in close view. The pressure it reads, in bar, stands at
5 bar
